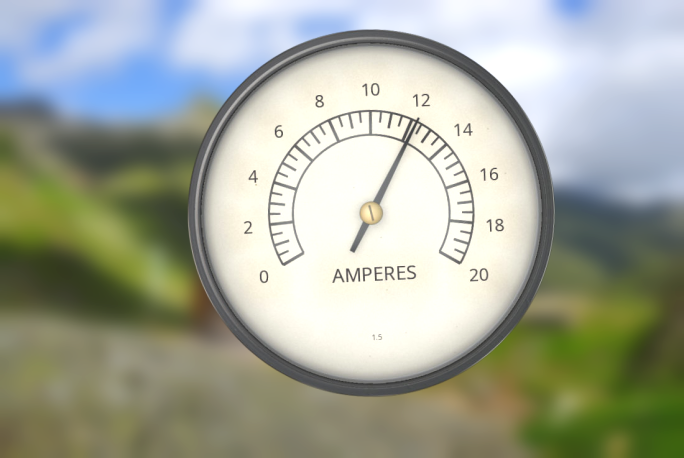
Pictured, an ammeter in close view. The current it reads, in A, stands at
12.25 A
